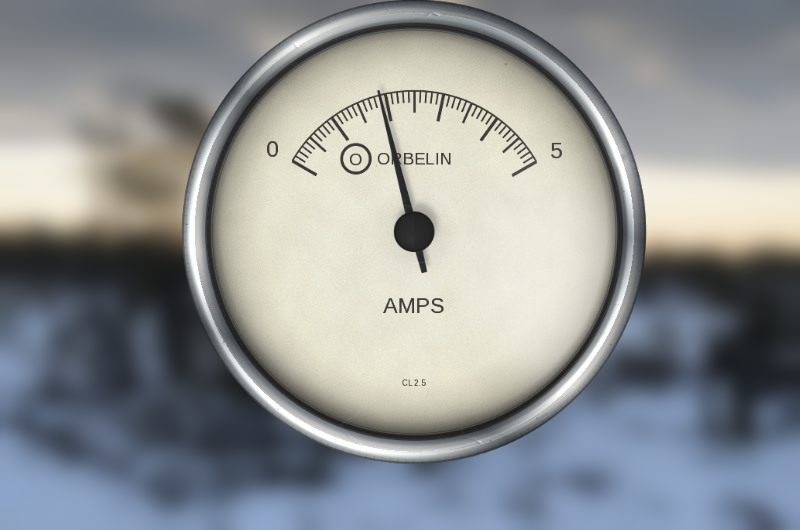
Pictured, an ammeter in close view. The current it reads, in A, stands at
1.9 A
